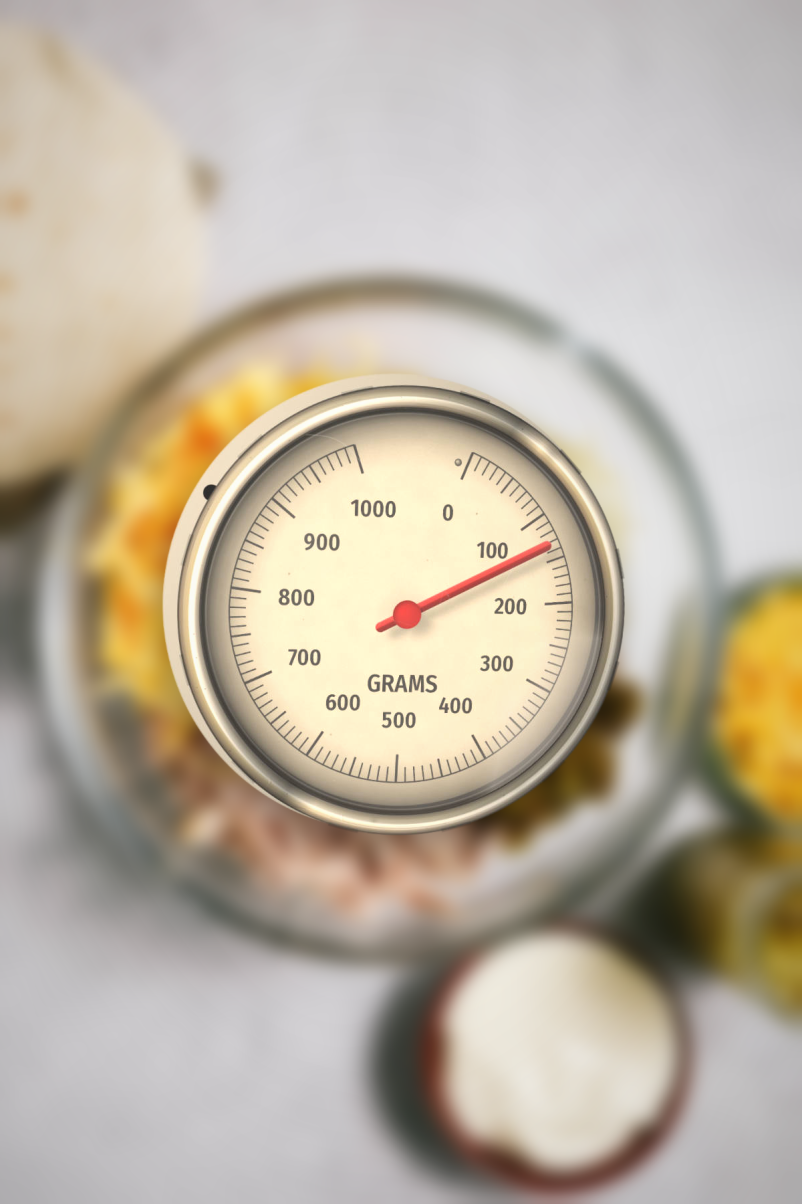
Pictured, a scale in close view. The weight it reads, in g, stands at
130 g
